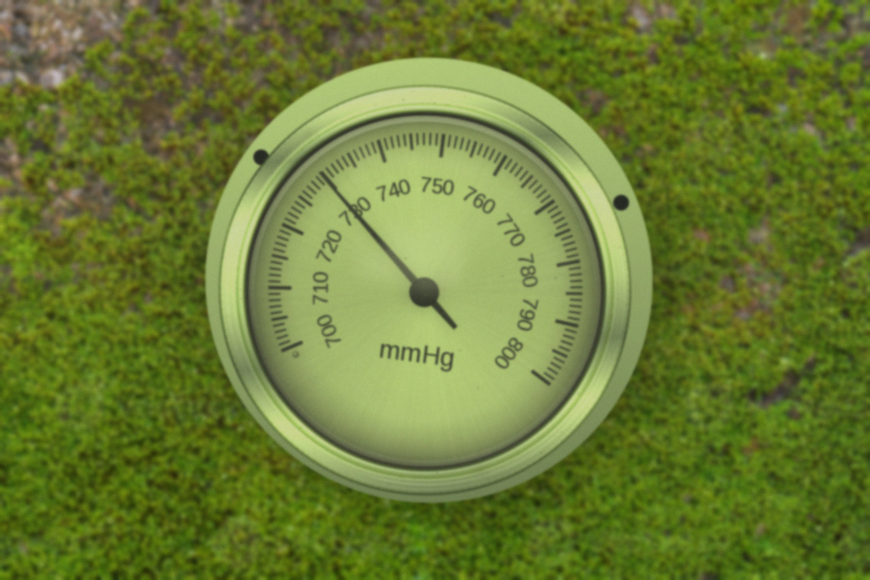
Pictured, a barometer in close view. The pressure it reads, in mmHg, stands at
730 mmHg
